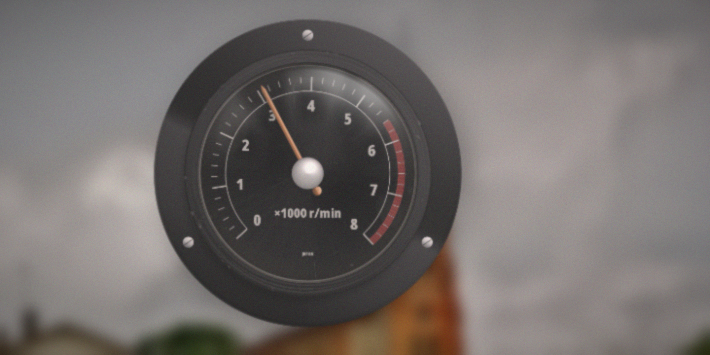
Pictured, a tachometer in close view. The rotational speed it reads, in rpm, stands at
3100 rpm
